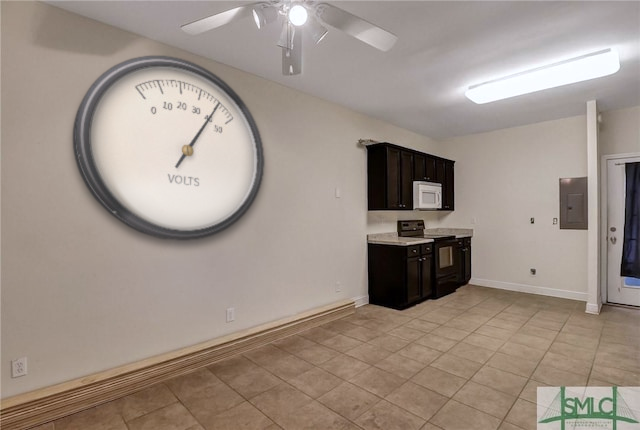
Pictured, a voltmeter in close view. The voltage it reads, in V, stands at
40 V
